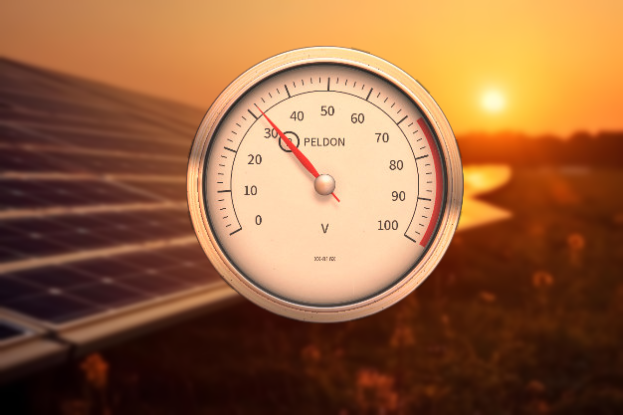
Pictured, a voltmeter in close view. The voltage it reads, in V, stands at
32 V
